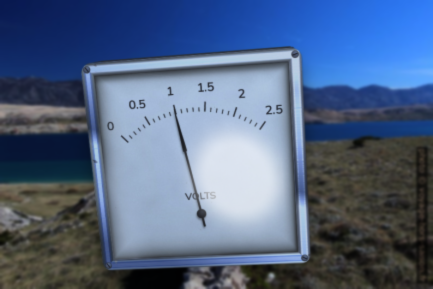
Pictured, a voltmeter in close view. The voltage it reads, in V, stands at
1 V
